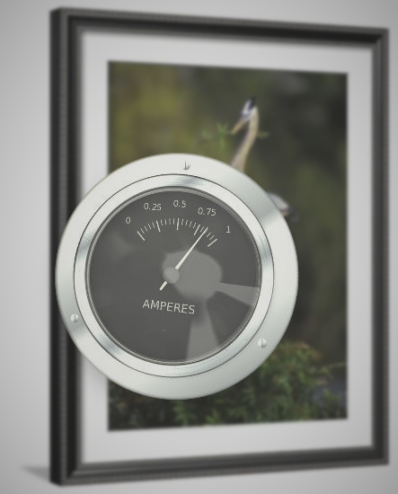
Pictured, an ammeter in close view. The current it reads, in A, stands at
0.85 A
